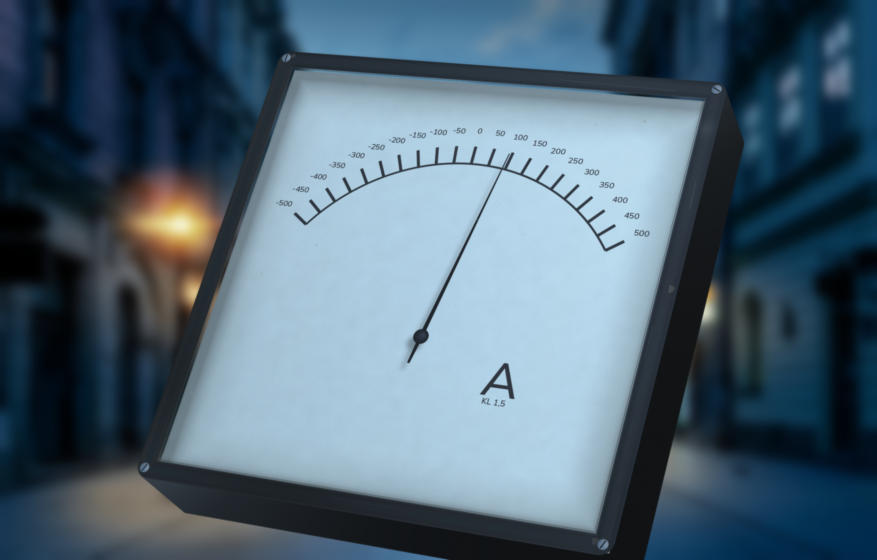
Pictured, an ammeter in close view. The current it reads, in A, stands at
100 A
